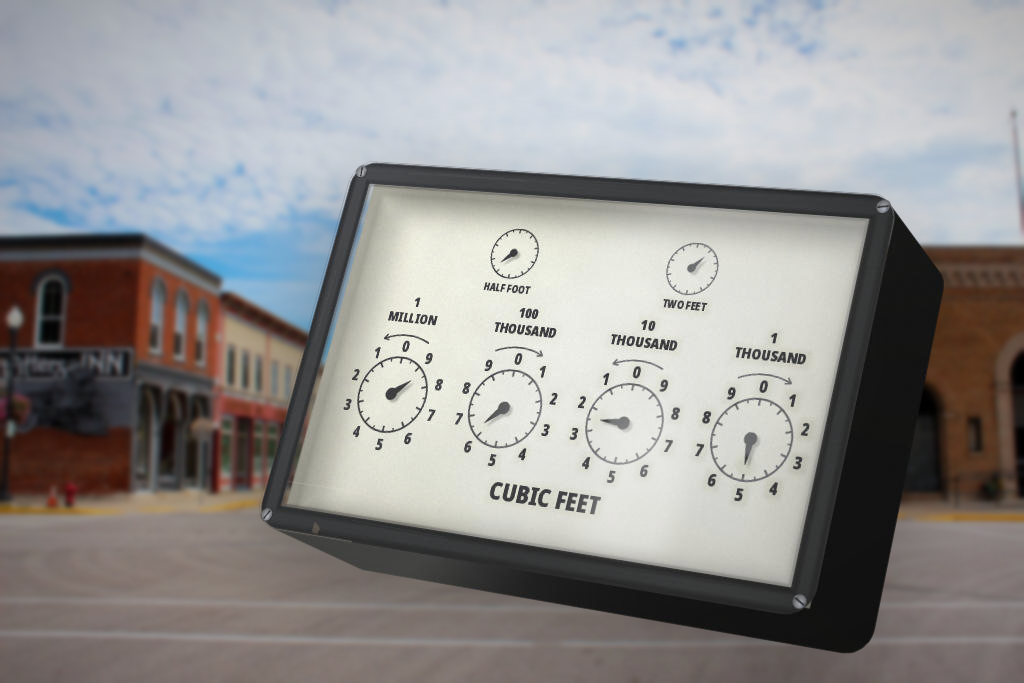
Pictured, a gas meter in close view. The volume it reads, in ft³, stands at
862500 ft³
